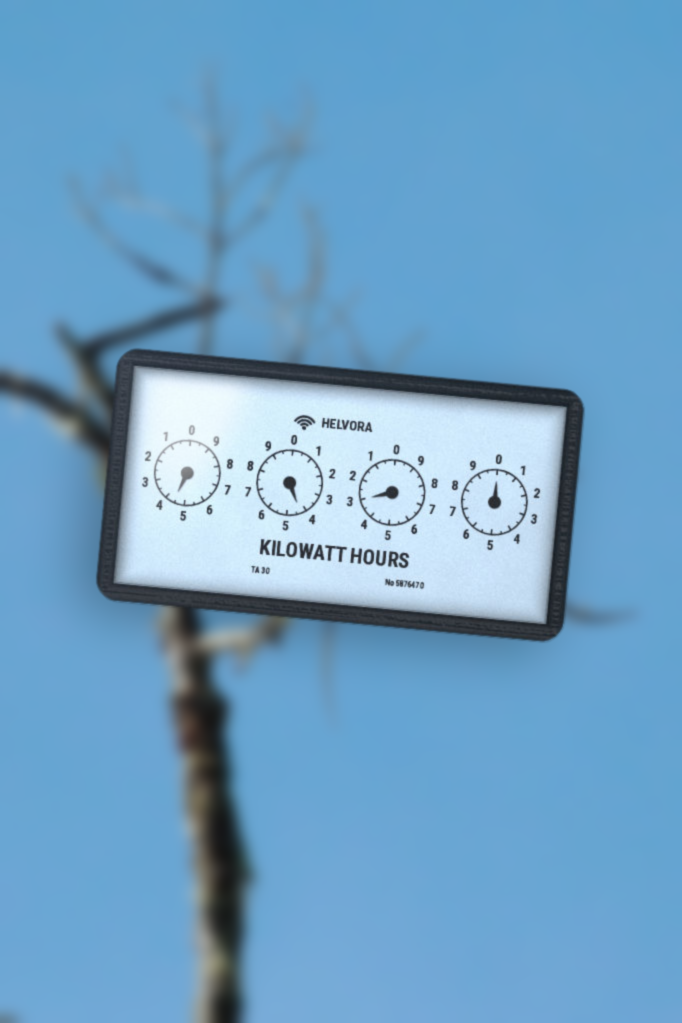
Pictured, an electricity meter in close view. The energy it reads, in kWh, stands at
4430 kWh
